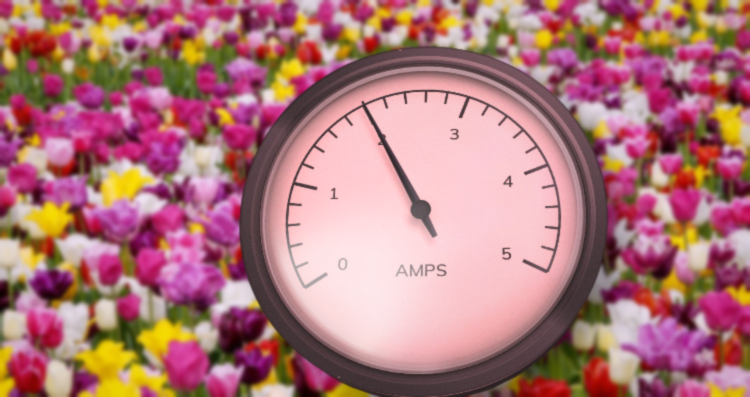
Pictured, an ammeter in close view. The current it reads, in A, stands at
2 A
